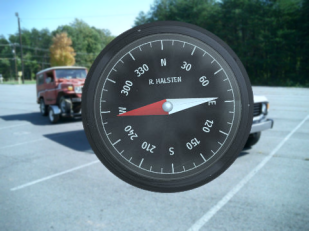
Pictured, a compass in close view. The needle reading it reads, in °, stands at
265 °
